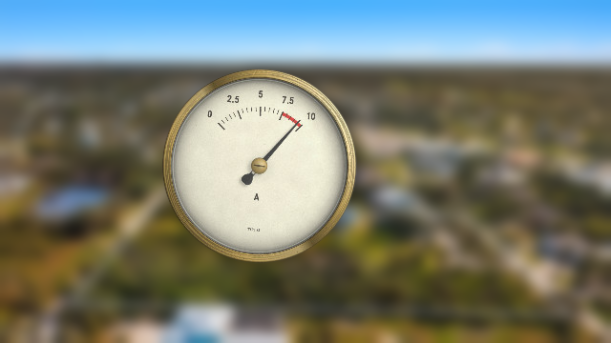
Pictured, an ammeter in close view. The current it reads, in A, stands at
9.5 A
